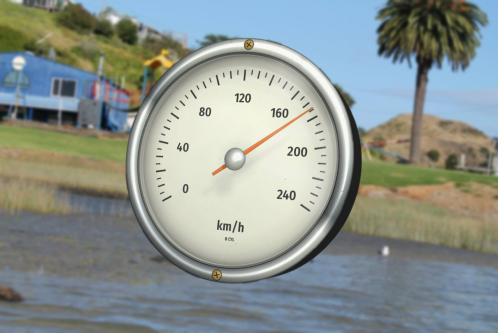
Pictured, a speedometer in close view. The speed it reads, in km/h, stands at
175 km/h
